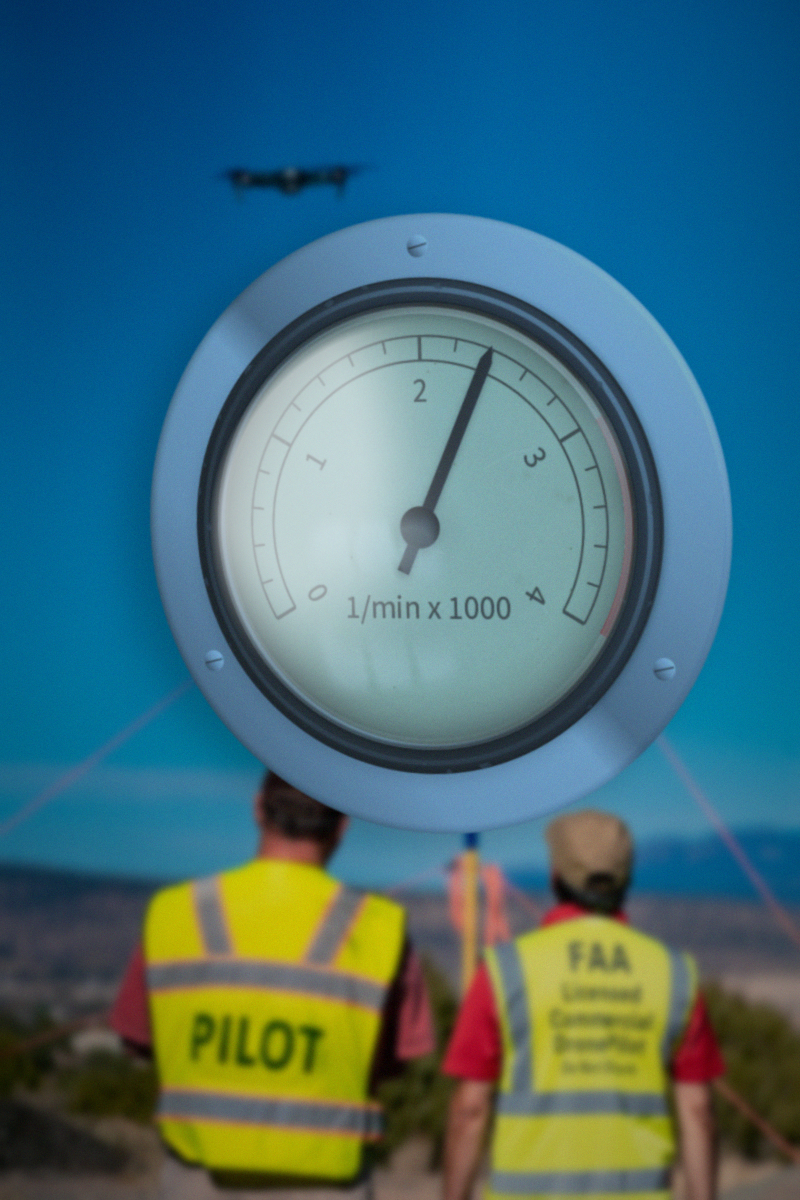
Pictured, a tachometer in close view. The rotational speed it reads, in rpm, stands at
2400 rpm
